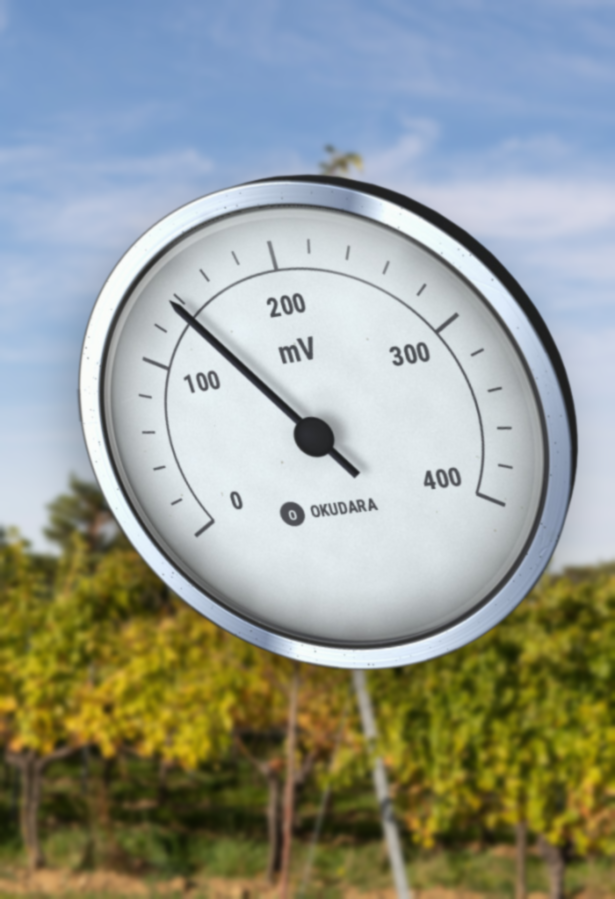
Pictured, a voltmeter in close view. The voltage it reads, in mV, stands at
140 mV
